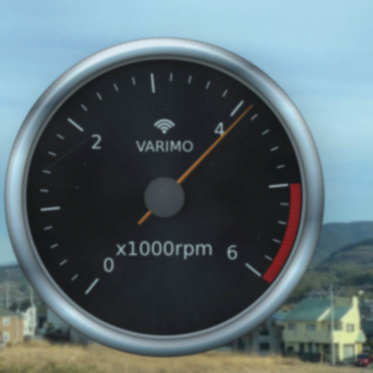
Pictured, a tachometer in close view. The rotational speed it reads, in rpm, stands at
4100 rpm
